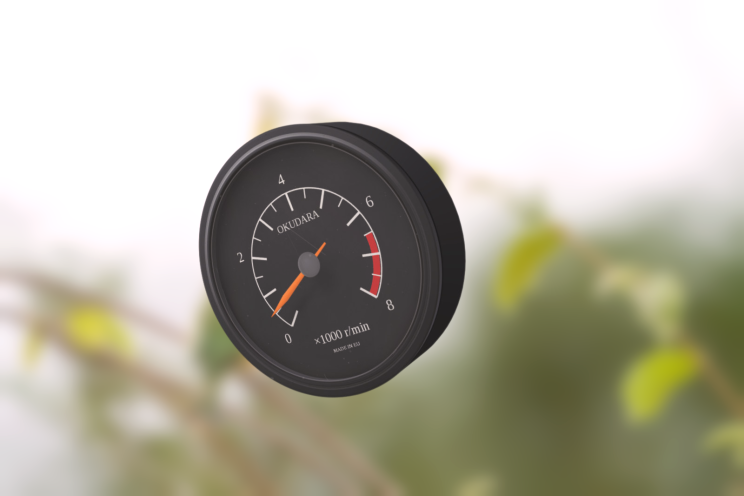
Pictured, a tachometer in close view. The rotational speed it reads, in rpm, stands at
500 rpm
